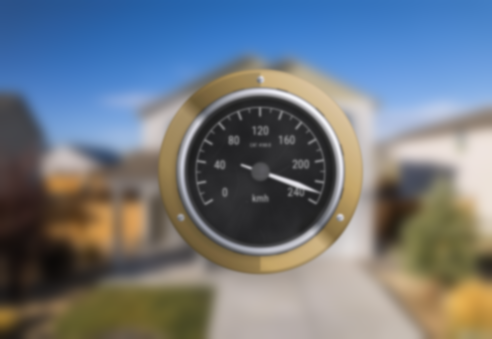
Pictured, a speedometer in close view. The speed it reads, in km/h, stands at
230 km/h
